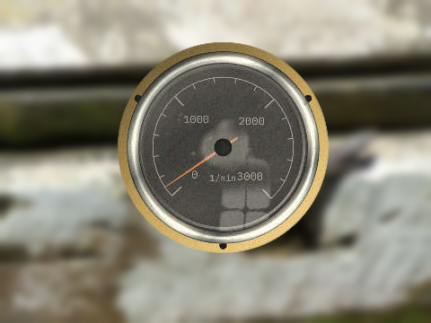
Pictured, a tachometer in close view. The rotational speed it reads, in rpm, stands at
100 rpm
